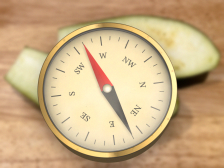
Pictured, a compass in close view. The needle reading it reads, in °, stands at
250 °
